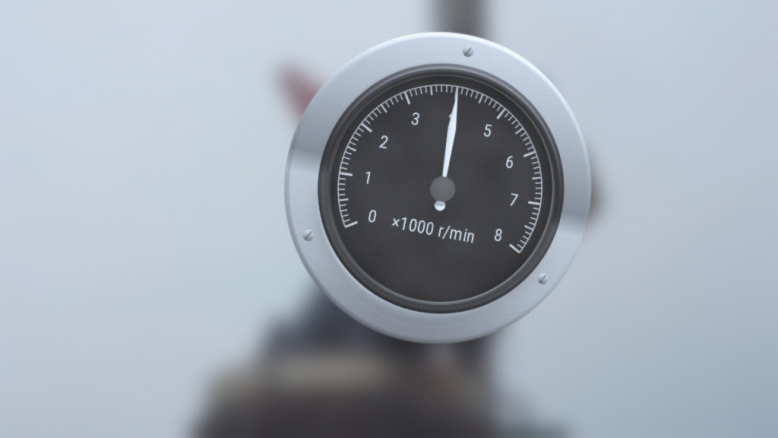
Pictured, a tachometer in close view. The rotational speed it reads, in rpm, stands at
4000 rpm
